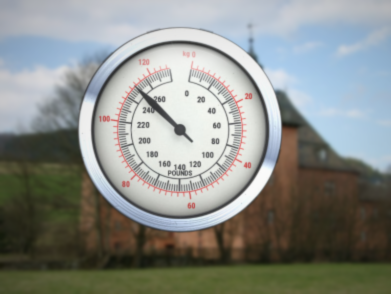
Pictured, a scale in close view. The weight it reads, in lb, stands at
250 lb
